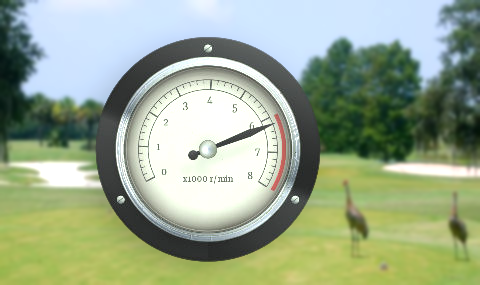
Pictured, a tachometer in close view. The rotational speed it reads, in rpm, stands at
6200 rpm
